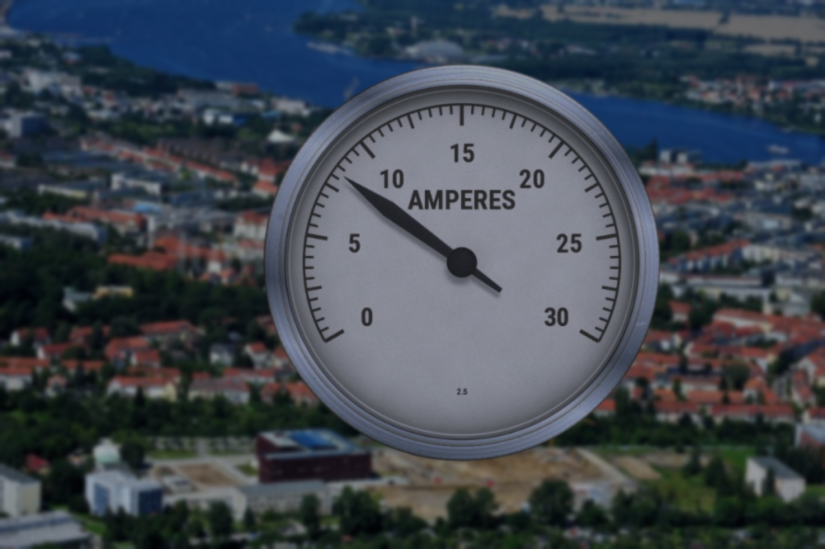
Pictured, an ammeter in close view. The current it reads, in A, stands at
8.25 A
